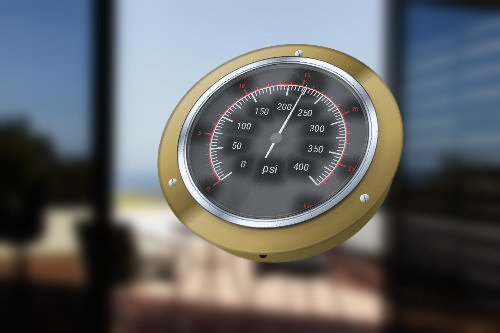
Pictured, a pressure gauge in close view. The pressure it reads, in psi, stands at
225 psi
